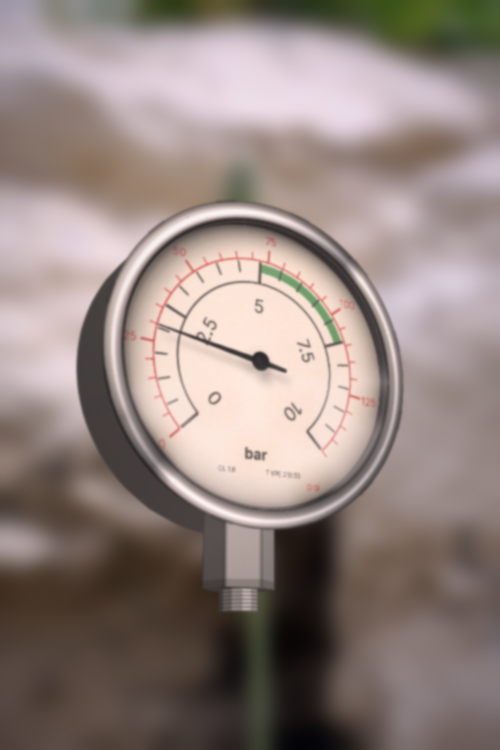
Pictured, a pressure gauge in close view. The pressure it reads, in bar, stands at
2 bar
